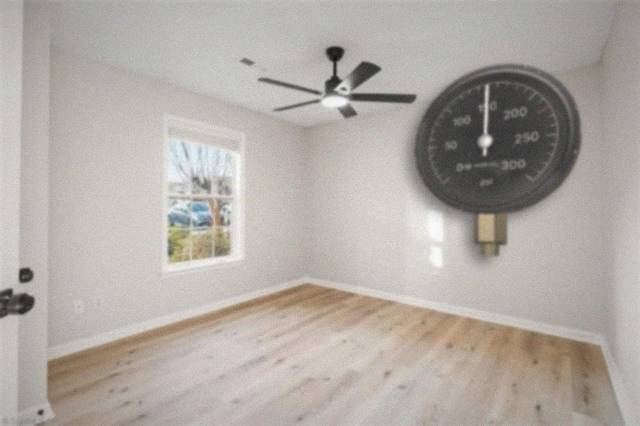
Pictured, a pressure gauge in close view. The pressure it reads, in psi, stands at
150 psi
